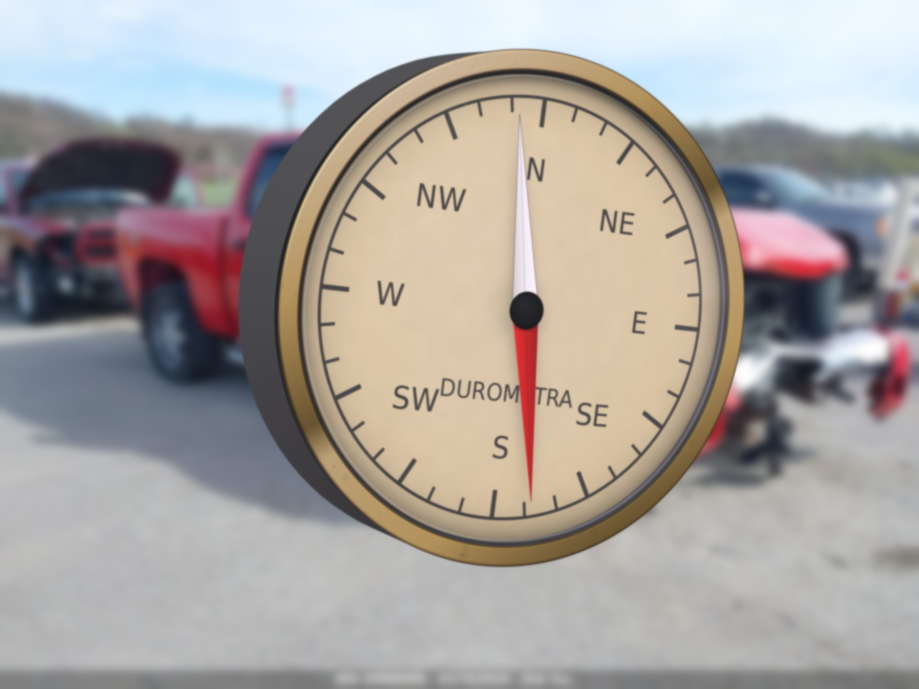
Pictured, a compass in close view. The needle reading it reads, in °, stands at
170 °
